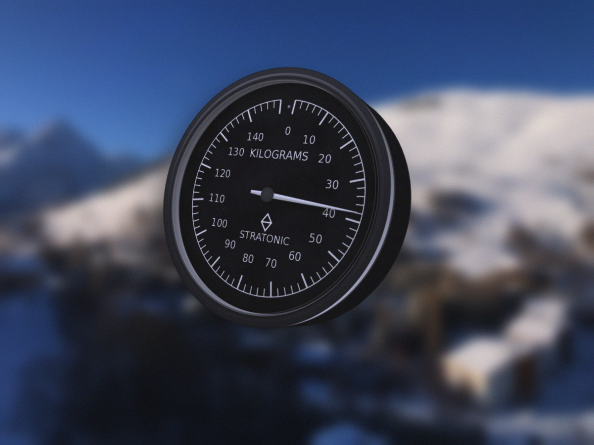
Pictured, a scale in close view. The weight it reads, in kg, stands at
38 kg
